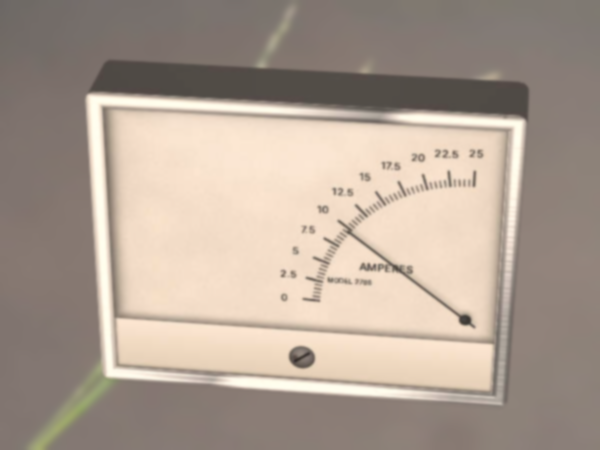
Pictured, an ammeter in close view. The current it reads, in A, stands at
10 A
